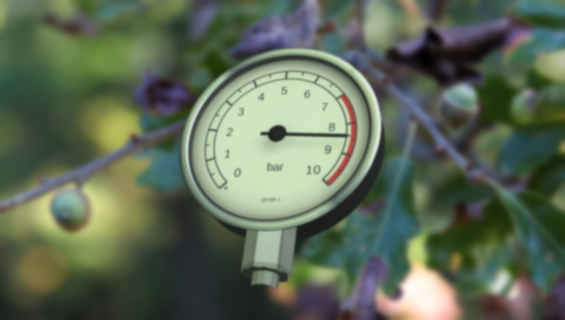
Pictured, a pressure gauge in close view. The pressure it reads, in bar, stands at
8.5 bar
